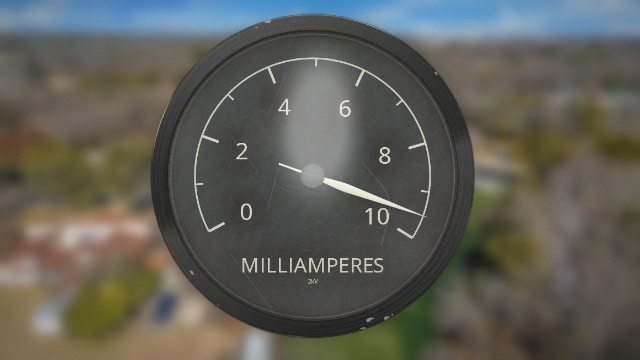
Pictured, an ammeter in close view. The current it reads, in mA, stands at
9.5 mA
